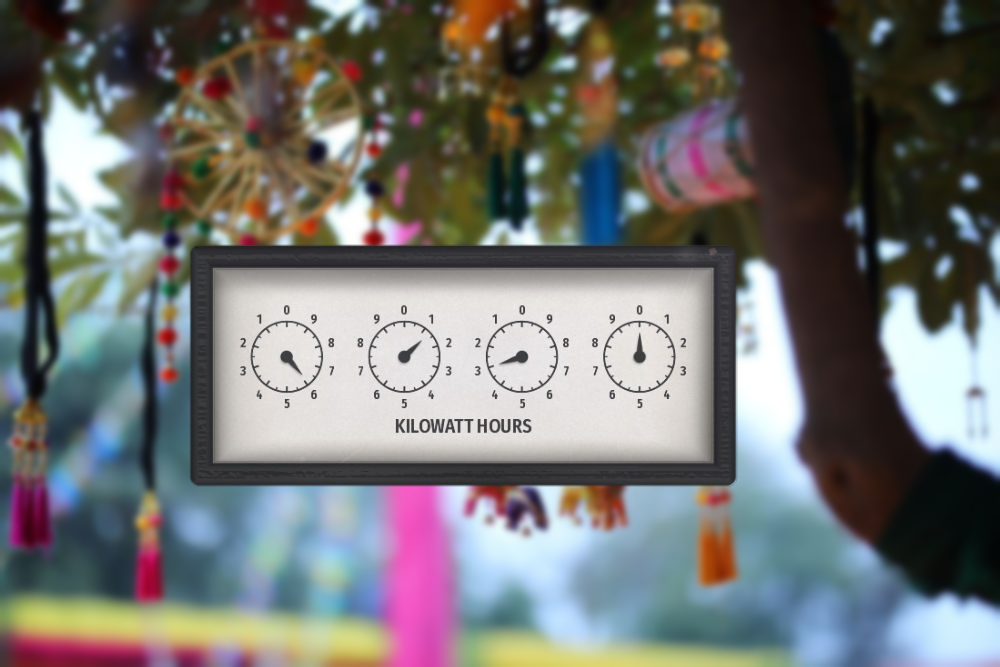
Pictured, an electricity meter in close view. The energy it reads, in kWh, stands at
6130 kWh
